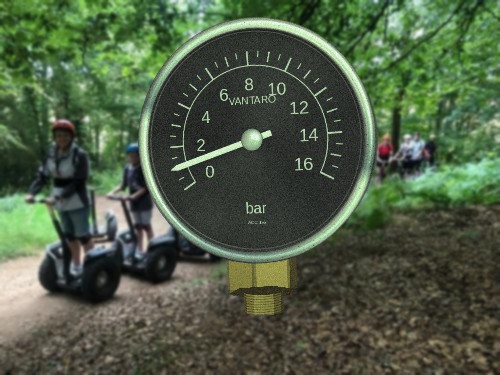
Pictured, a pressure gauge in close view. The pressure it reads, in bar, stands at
1 bar
